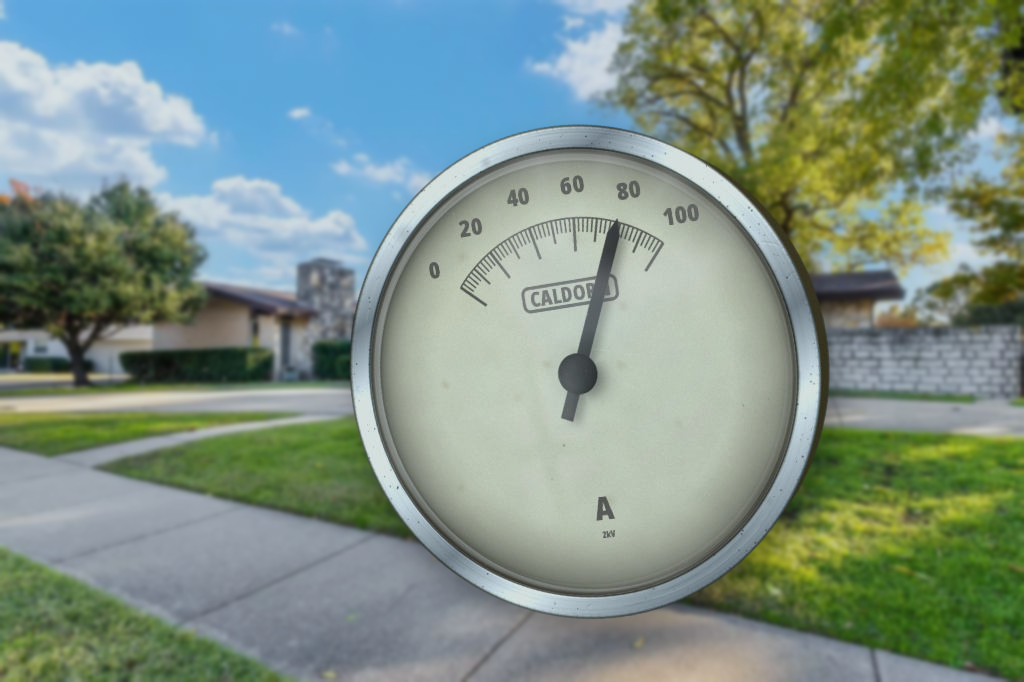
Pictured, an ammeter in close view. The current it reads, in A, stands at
80 A
